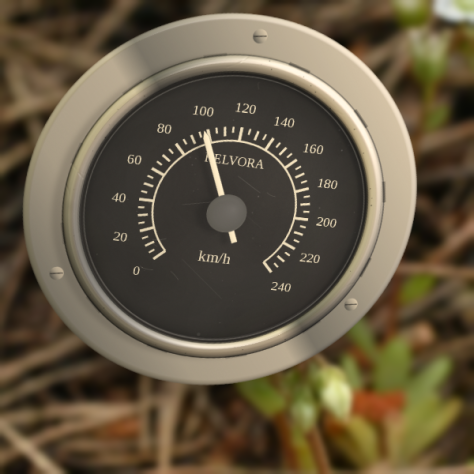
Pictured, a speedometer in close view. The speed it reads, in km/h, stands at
97.5 km/h
